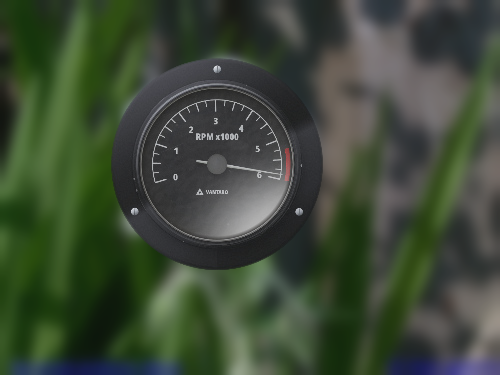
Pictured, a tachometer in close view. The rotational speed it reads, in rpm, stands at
5875 rpm
